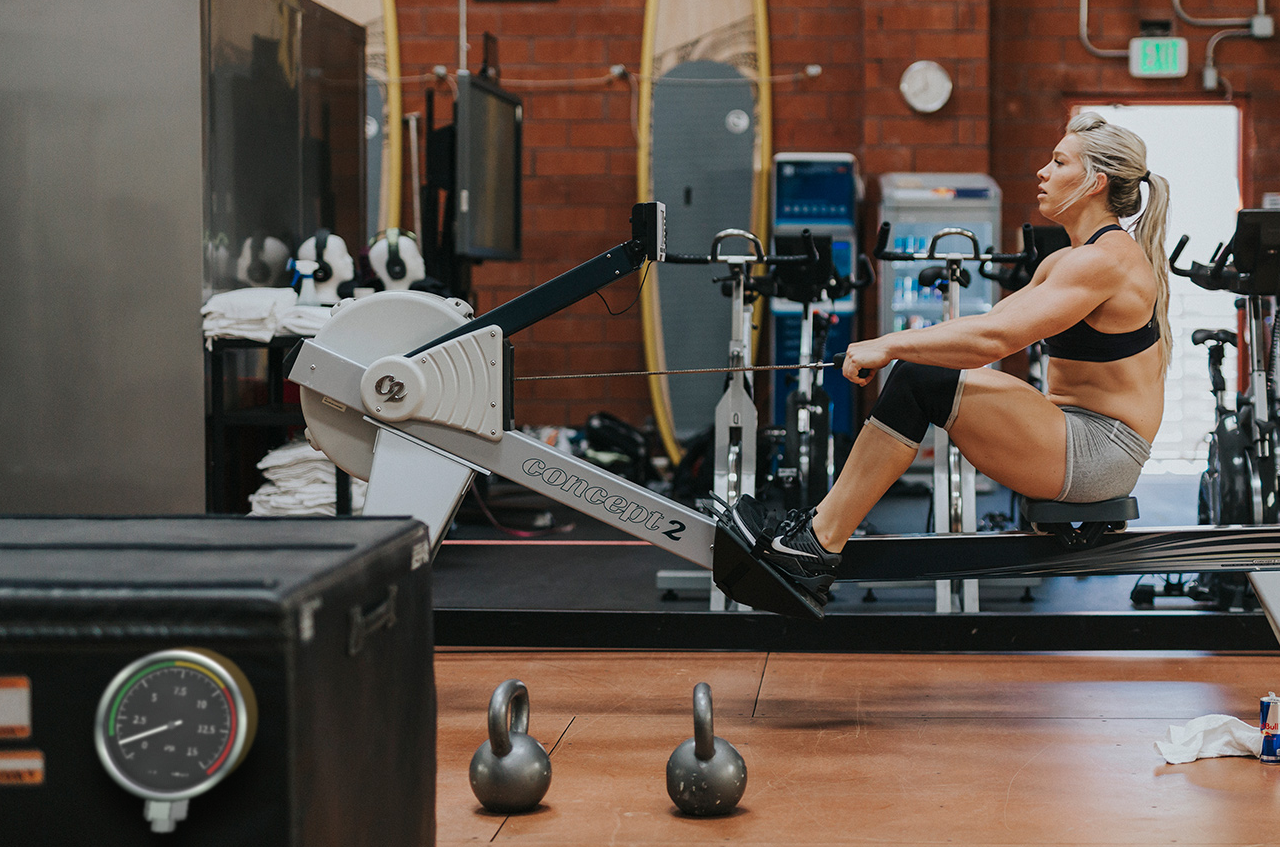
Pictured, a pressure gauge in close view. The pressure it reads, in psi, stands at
1 psi
